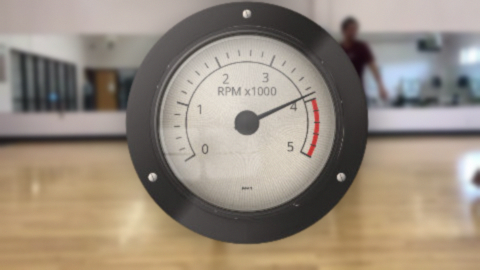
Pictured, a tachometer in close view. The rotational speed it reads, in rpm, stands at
3900 rpm
